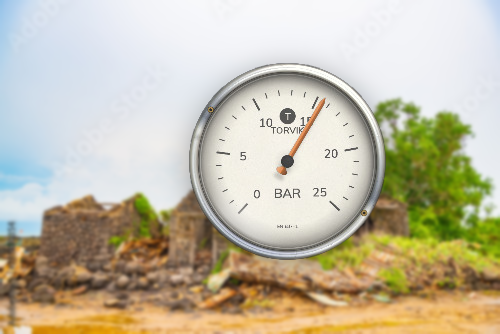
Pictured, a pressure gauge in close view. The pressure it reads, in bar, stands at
15.5 bar
